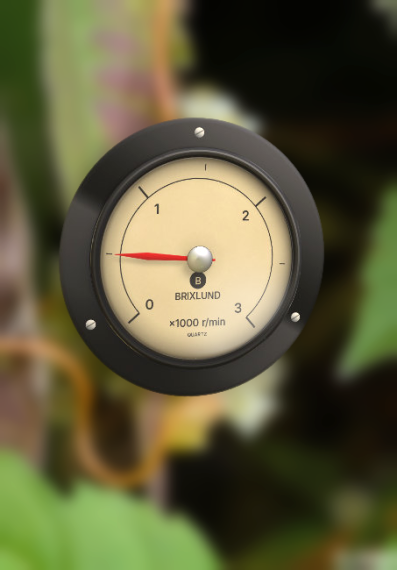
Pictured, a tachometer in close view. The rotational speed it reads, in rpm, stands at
500 rpm
